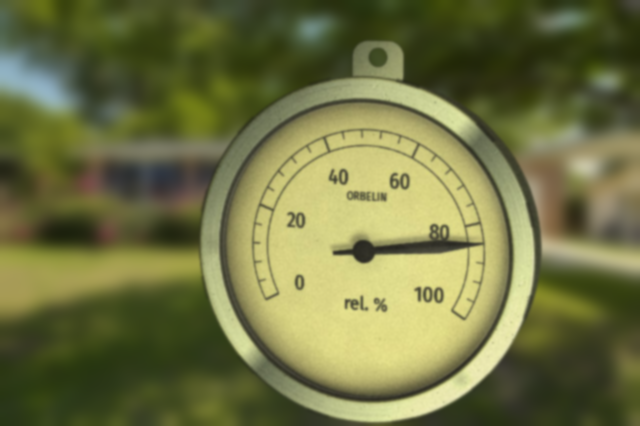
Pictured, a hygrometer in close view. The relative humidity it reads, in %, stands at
84 %
